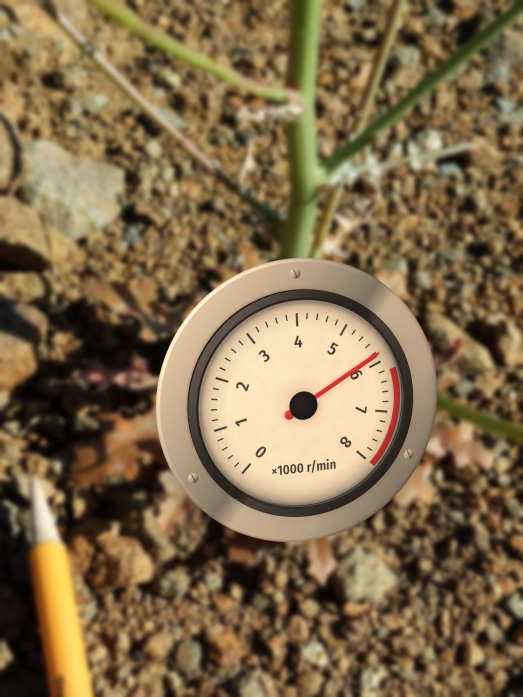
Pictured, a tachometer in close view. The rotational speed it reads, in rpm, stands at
5800 rpm
